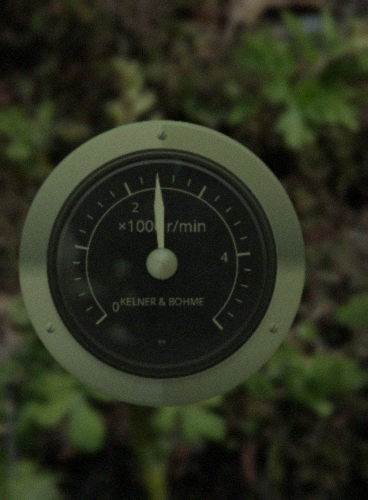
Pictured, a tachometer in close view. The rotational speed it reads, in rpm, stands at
2400 rpm
